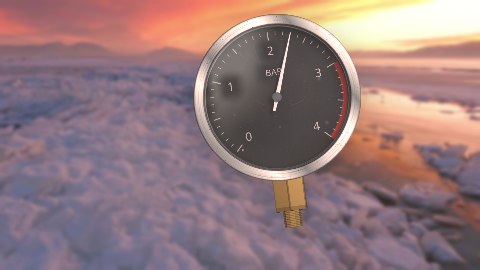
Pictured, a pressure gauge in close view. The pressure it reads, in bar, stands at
2.3 bar
